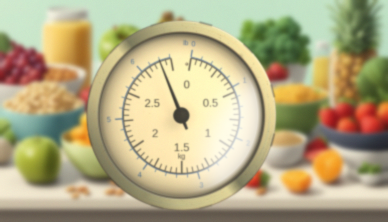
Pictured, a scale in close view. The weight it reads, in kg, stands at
2.9 kg
